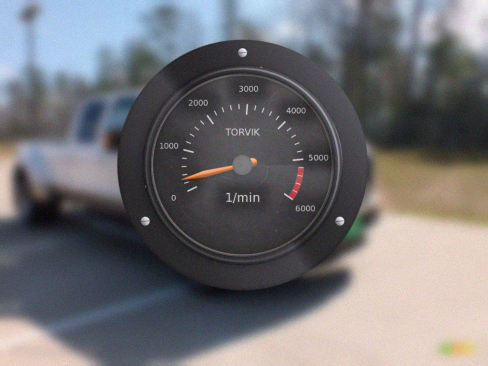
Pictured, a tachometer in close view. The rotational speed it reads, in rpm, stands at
300 rpm
